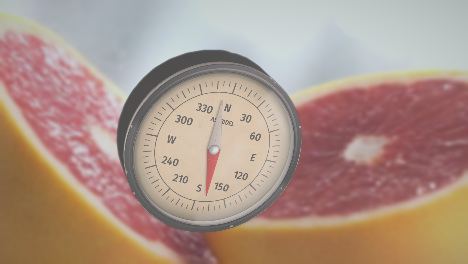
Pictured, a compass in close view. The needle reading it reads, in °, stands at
170 °
